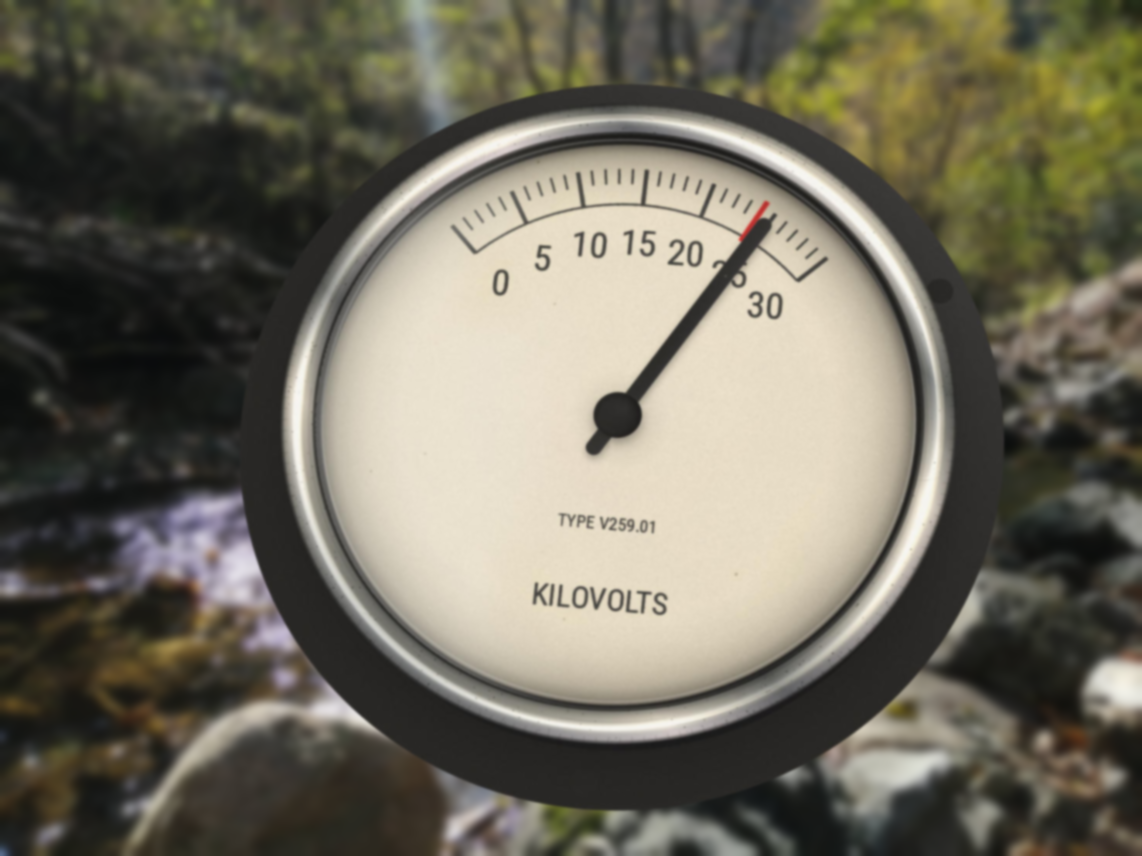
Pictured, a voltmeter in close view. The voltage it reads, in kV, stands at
25 kV
